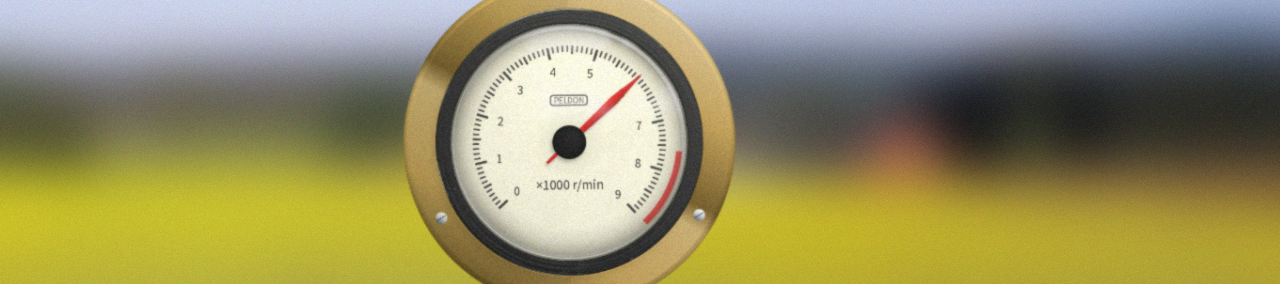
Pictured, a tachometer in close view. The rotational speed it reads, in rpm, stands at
6000 rpm
